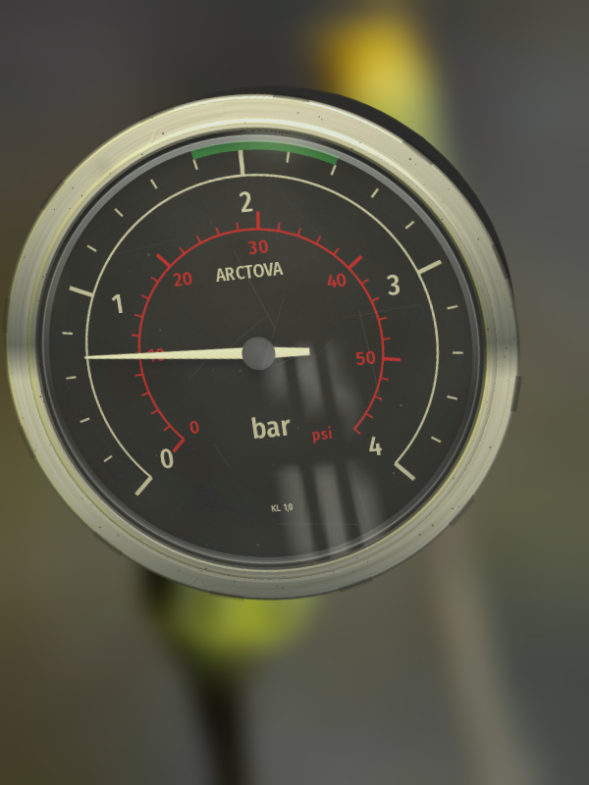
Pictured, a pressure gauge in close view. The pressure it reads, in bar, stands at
0.7 bar
